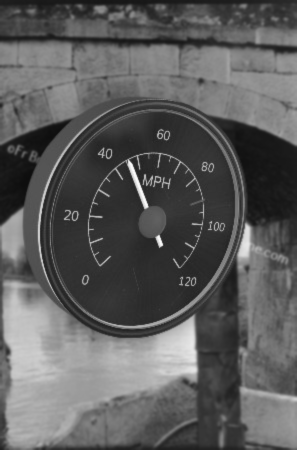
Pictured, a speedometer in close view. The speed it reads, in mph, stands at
45 mph
